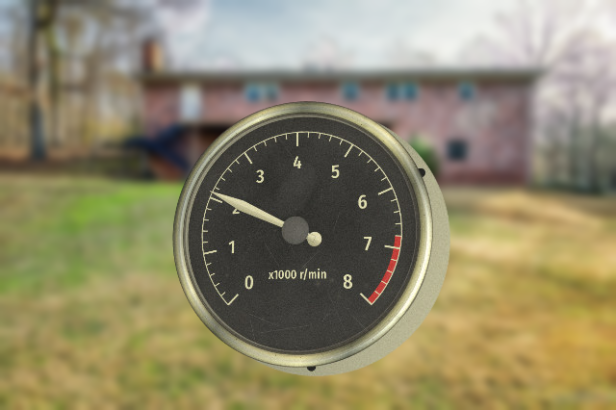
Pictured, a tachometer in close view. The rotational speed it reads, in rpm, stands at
2100 rpm
